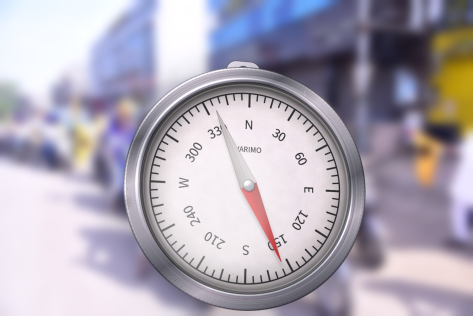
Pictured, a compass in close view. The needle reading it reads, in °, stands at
155 °
